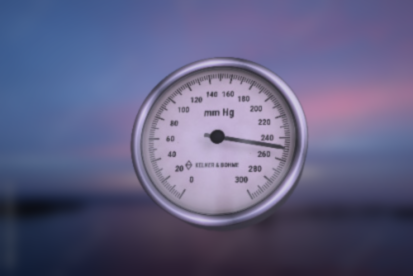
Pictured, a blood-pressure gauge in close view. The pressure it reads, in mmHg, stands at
250 mmHg
